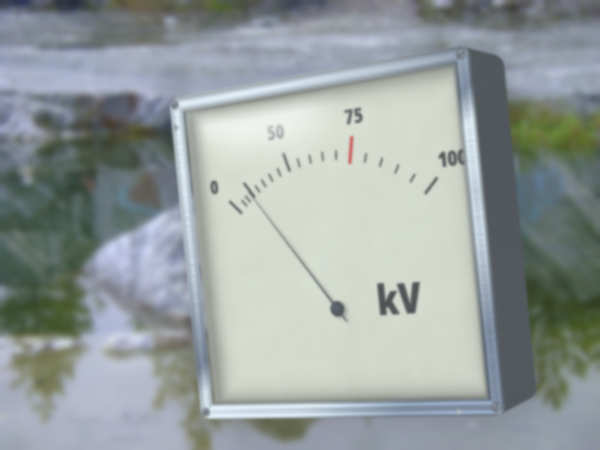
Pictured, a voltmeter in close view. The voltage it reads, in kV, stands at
25 kV
